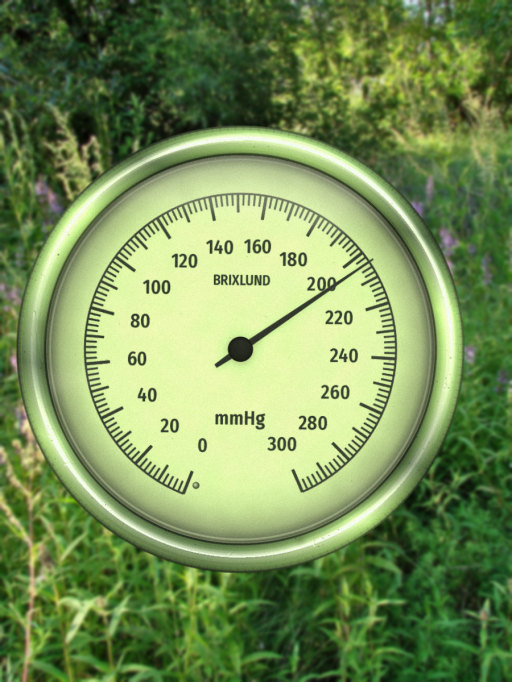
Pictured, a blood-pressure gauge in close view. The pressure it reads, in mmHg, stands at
204 mmHg
